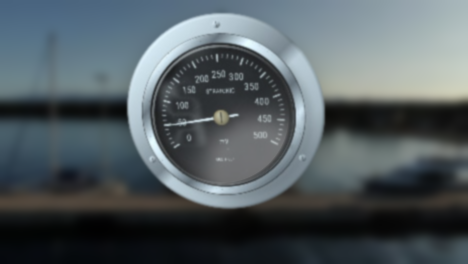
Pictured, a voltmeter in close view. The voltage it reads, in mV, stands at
50 mV
